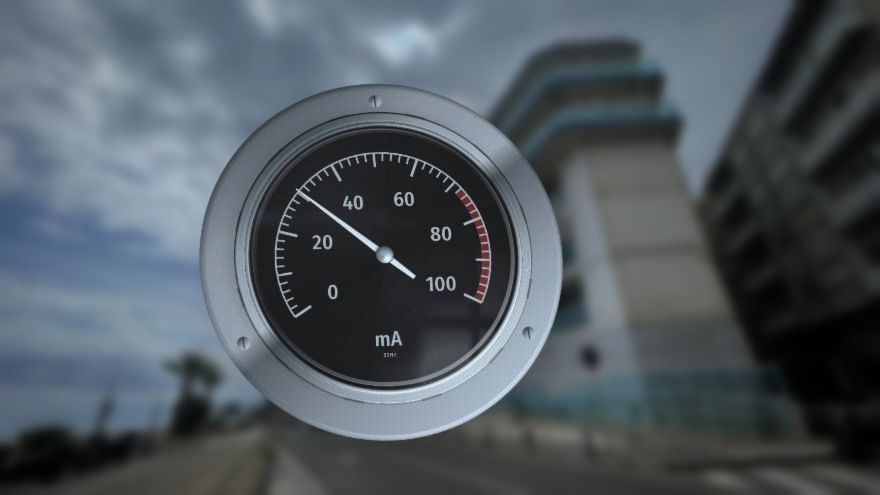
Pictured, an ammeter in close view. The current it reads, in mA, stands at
30 mA
